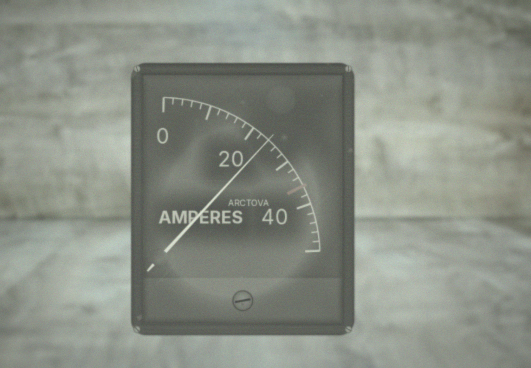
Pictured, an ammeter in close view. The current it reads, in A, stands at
24 A
